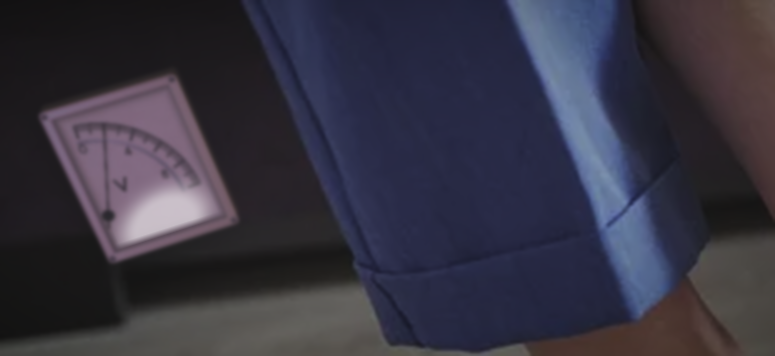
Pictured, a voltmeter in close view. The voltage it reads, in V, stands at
2 V
